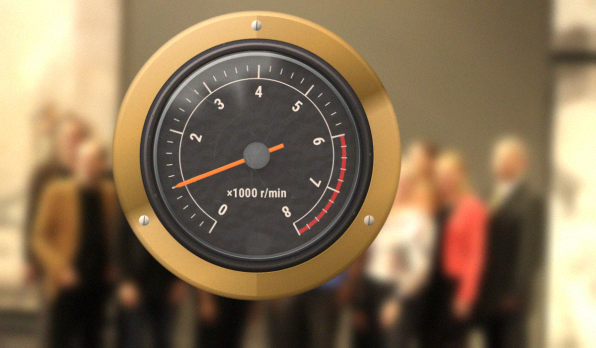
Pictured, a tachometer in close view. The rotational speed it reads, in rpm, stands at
1000 rpm
